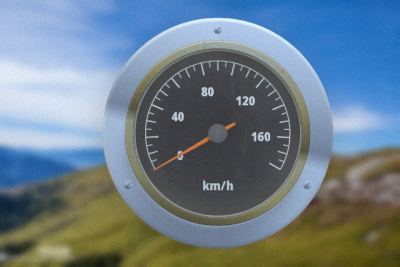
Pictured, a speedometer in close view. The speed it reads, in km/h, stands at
0 km/h
